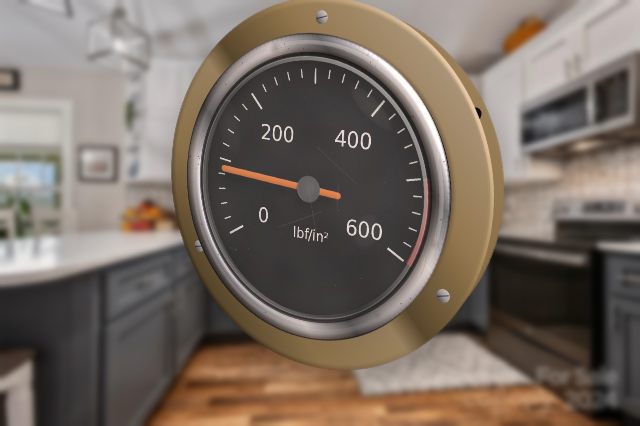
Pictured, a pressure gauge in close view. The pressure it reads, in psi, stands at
90 psi
